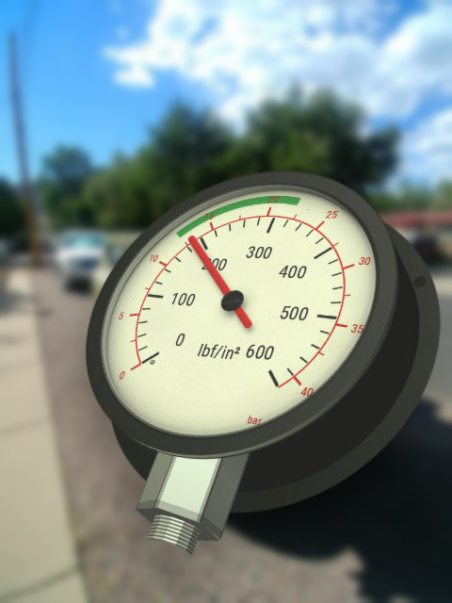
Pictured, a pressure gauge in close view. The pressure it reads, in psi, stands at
190 psi
